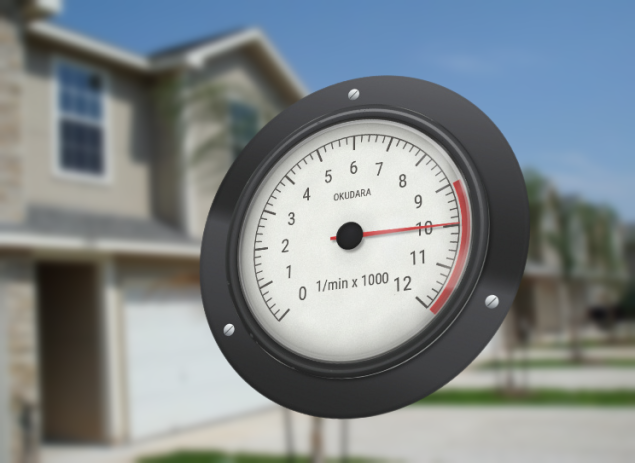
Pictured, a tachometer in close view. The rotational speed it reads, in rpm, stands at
10000 rpm
